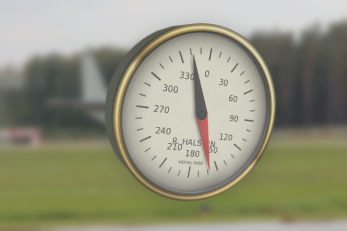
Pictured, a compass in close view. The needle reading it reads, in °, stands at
160 °
